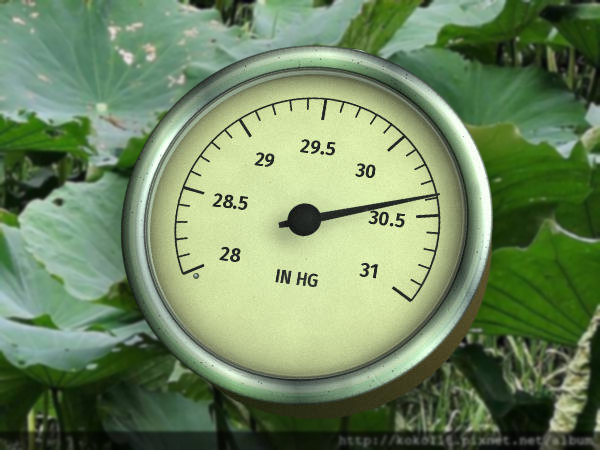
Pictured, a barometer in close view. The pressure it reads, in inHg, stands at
30.4 inHg
